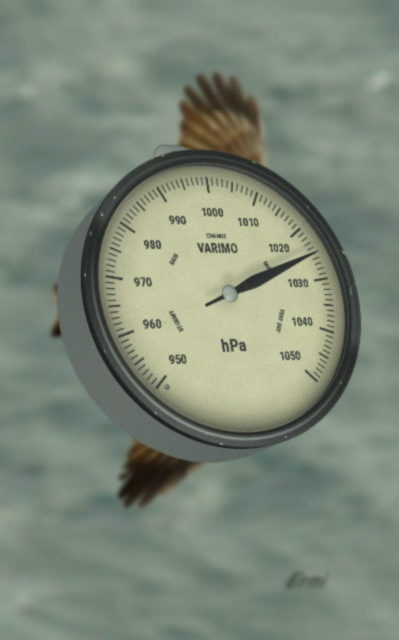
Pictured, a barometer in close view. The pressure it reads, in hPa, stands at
1025 hPa
